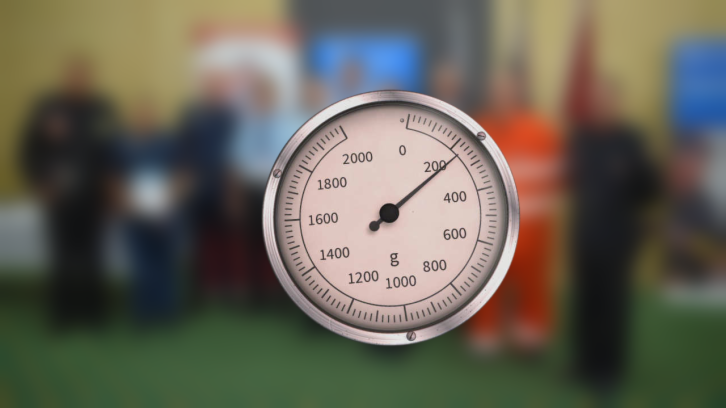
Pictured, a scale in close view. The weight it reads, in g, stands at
240 g
